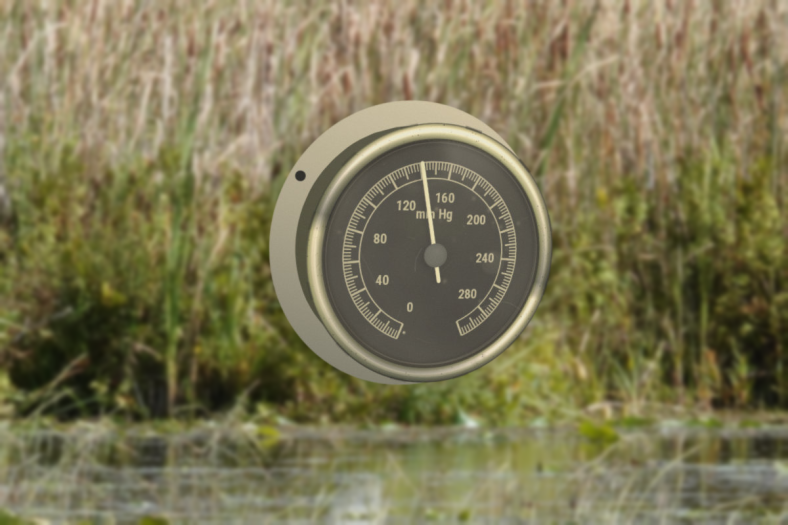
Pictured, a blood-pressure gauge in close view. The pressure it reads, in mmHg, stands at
140 mmHg
